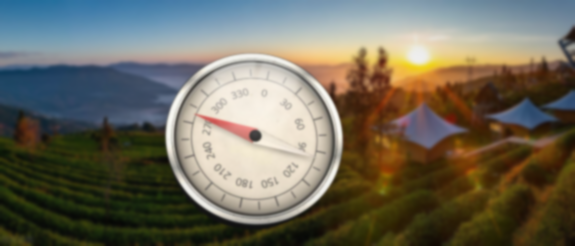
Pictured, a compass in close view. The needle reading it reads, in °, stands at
277.5 °
